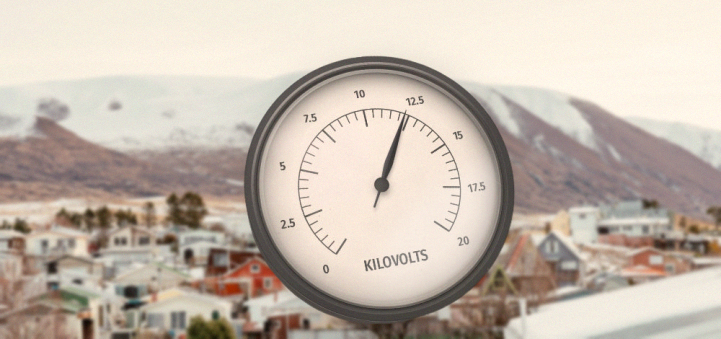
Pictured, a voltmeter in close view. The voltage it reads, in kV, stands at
12.25 kV
